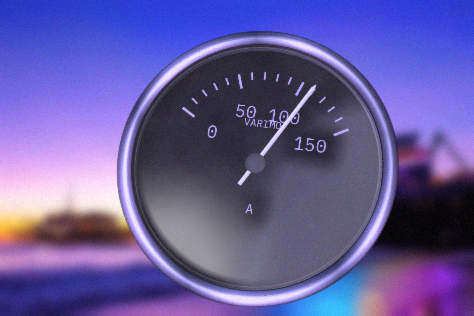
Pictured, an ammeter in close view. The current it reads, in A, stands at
110 A
